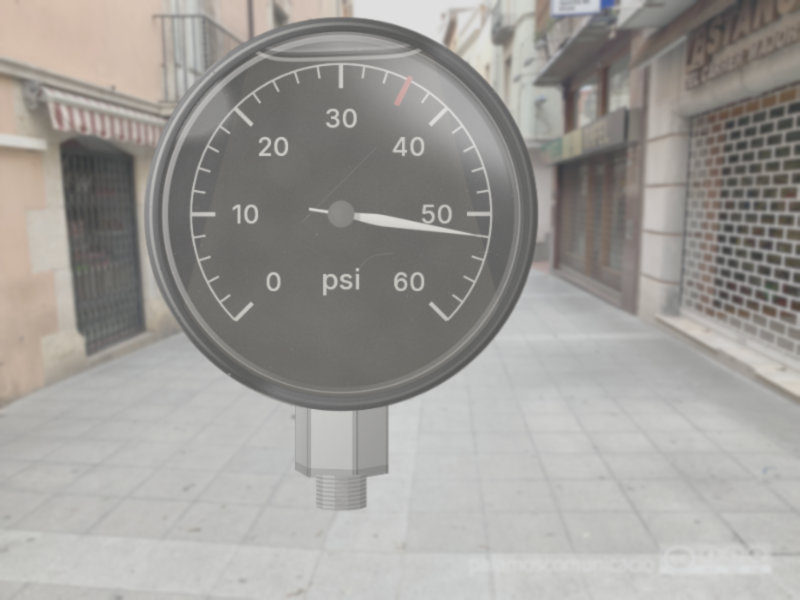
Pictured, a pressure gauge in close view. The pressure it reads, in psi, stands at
52 psi
